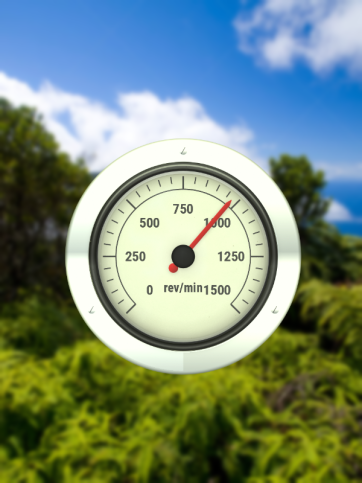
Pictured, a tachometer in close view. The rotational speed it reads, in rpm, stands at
975 rpm
